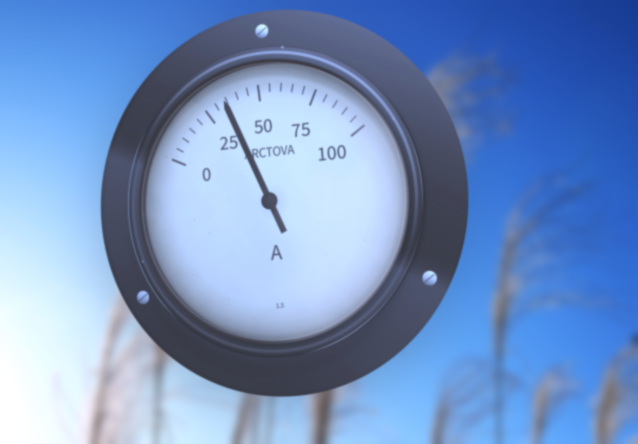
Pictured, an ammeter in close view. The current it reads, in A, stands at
35 A
